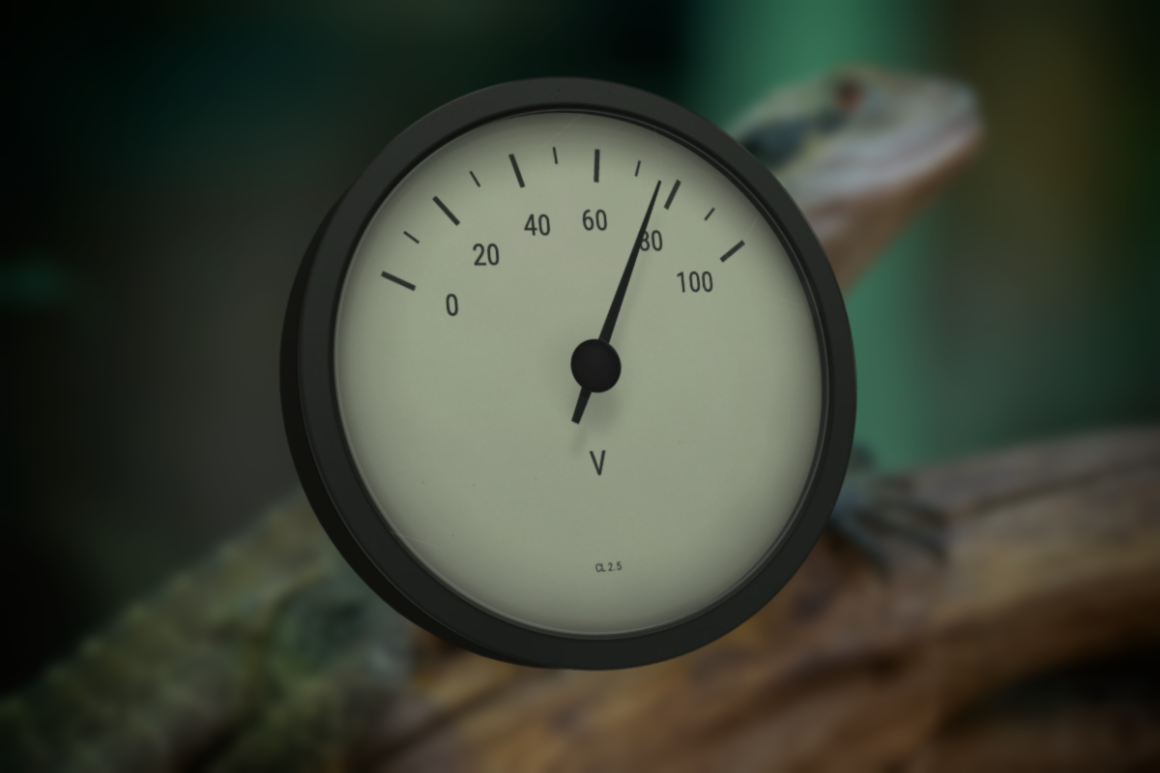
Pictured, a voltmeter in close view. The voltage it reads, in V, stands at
75 V
